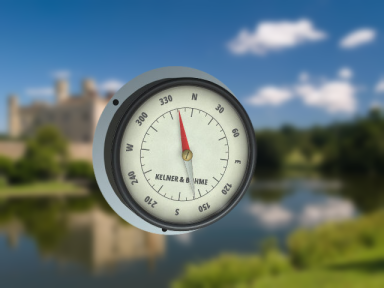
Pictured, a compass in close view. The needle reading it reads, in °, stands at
340 °
